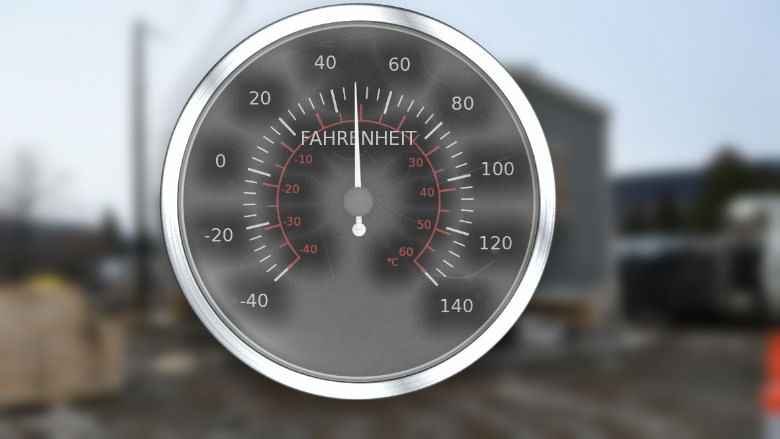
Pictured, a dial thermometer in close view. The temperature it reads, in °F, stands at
48 °F
